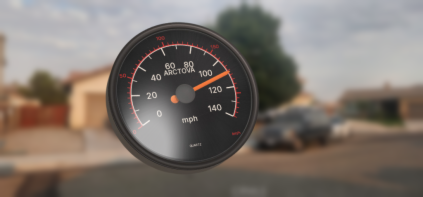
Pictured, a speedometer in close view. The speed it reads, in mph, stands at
110 mph
